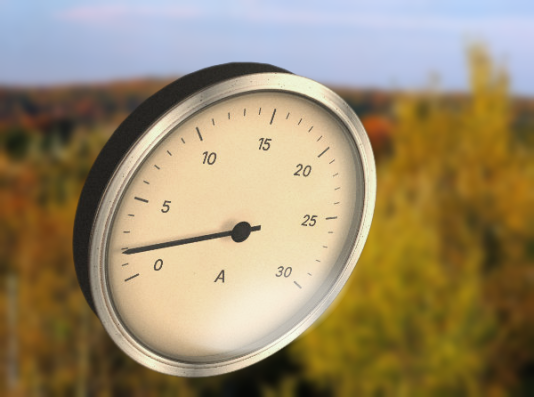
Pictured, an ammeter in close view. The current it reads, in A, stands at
2 A
